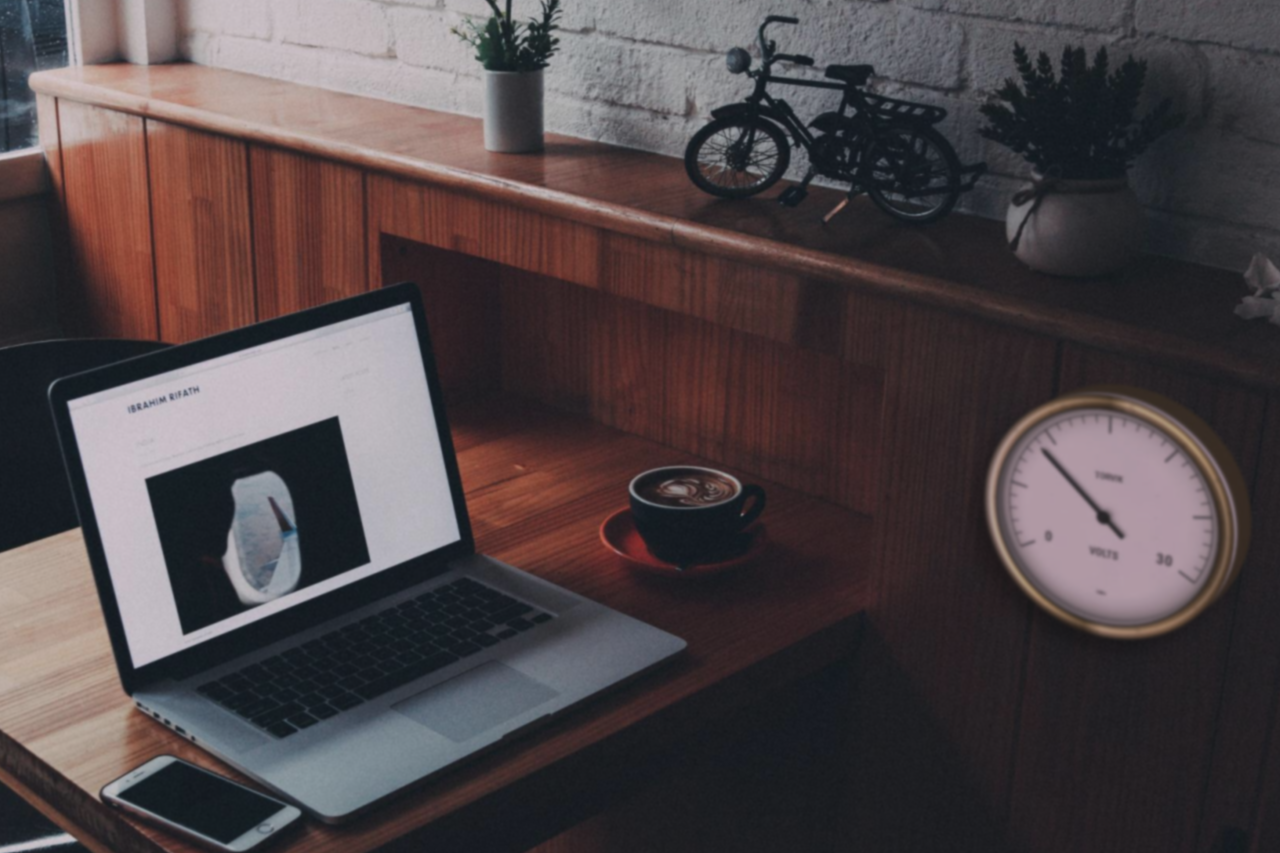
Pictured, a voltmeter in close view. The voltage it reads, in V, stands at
9 V
